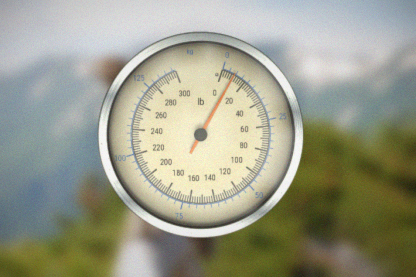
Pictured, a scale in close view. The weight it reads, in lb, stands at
10 lb
